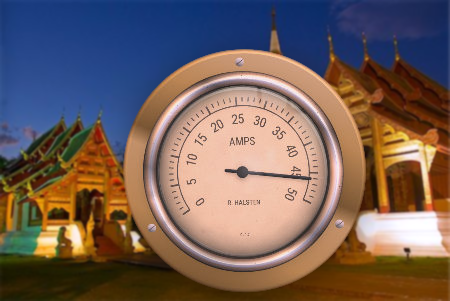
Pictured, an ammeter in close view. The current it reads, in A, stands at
46 A
